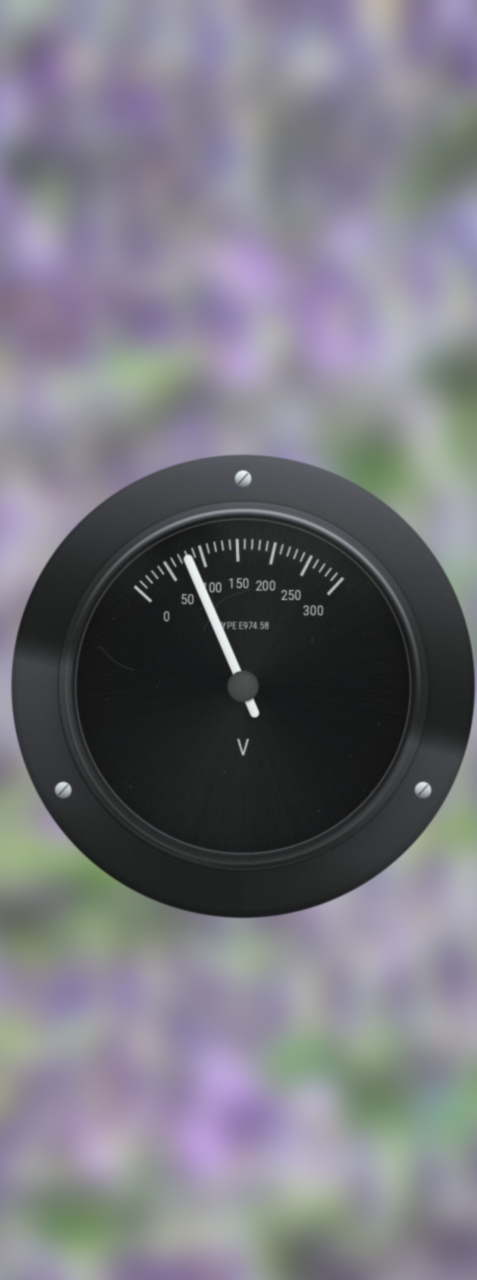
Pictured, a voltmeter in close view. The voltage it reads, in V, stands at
80 V
